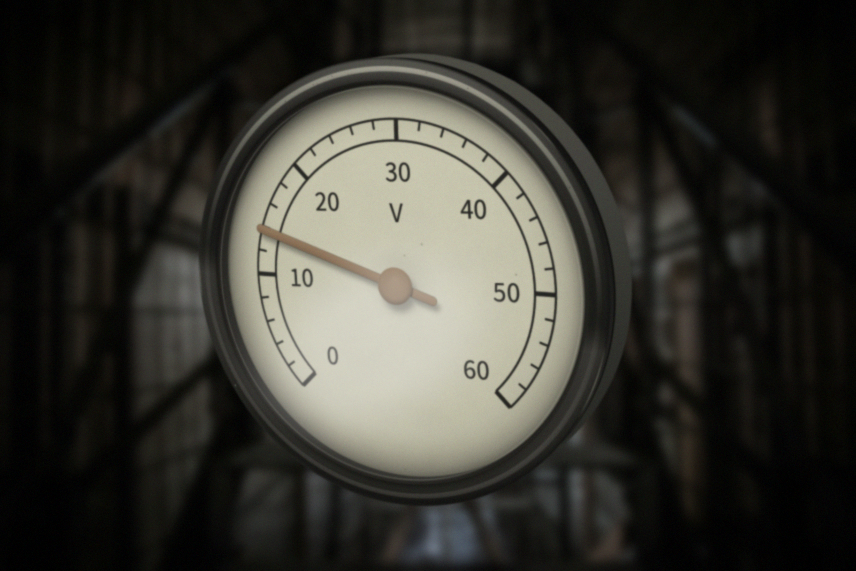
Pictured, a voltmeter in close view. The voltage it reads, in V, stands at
14 V
